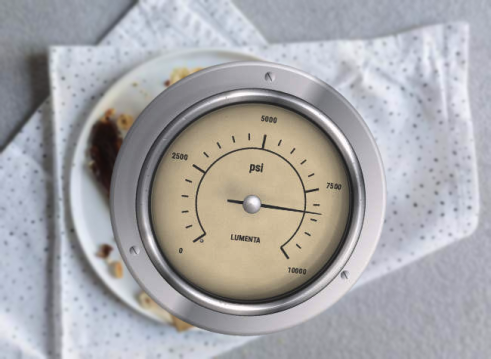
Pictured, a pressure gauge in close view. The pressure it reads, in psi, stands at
8250 psi
